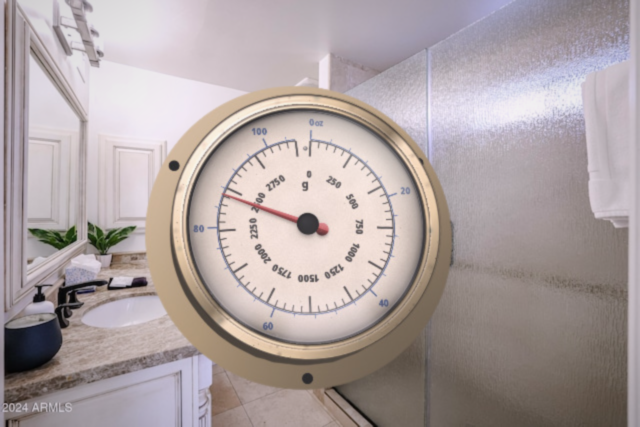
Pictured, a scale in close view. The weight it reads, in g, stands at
2450 g
